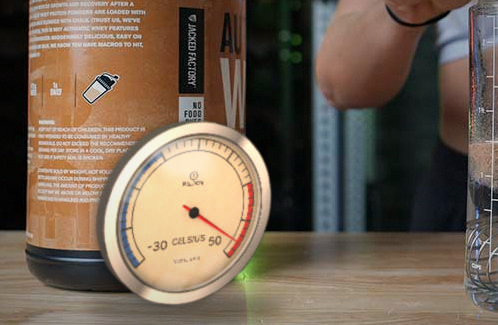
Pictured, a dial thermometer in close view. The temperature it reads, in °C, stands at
46 °C
